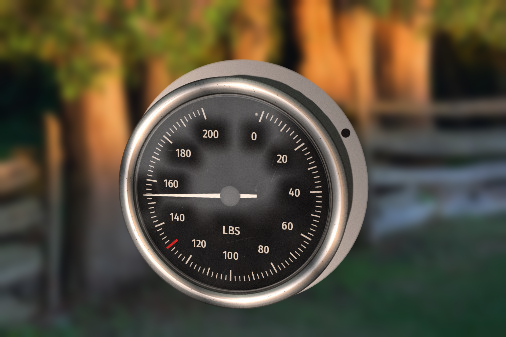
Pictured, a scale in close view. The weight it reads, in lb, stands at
154 lb
